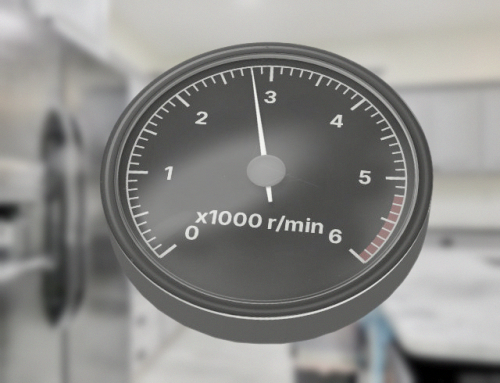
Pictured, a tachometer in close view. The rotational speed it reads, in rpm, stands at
2800 rpm
